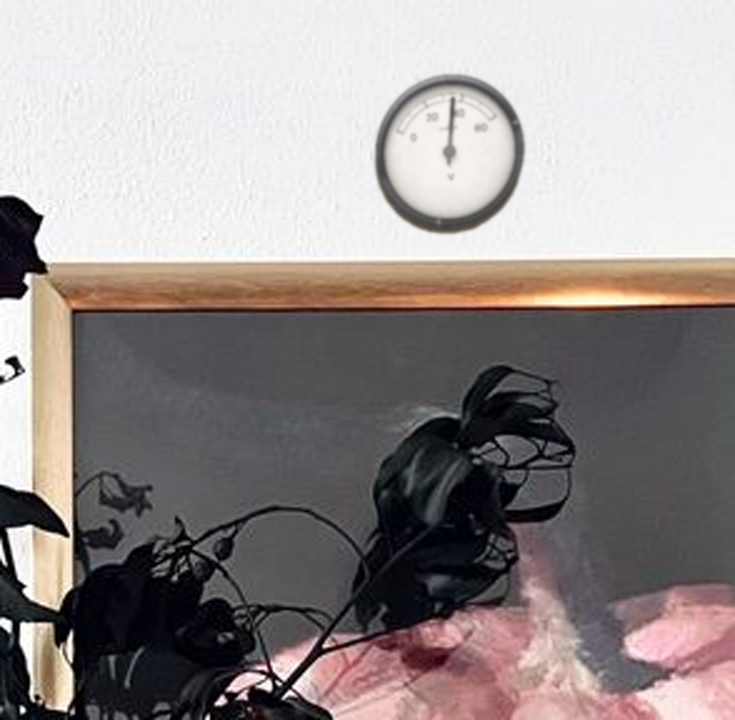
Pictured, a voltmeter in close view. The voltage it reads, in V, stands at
35 V
